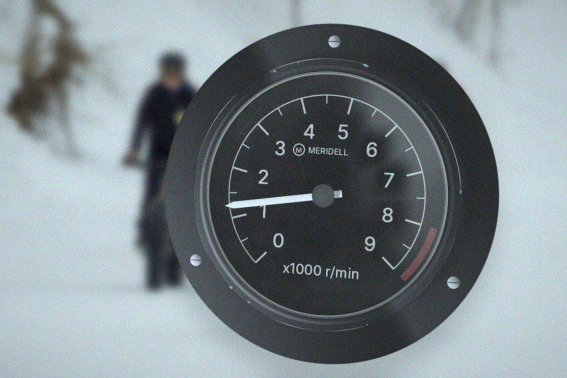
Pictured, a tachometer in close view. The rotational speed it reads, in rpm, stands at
1250 rpm
